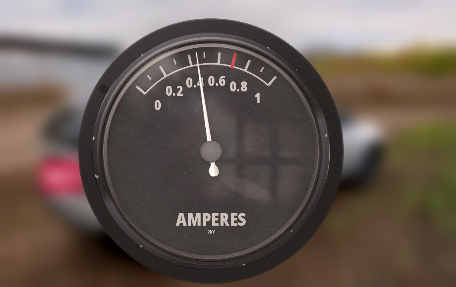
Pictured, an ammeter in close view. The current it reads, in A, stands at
0.45 A
